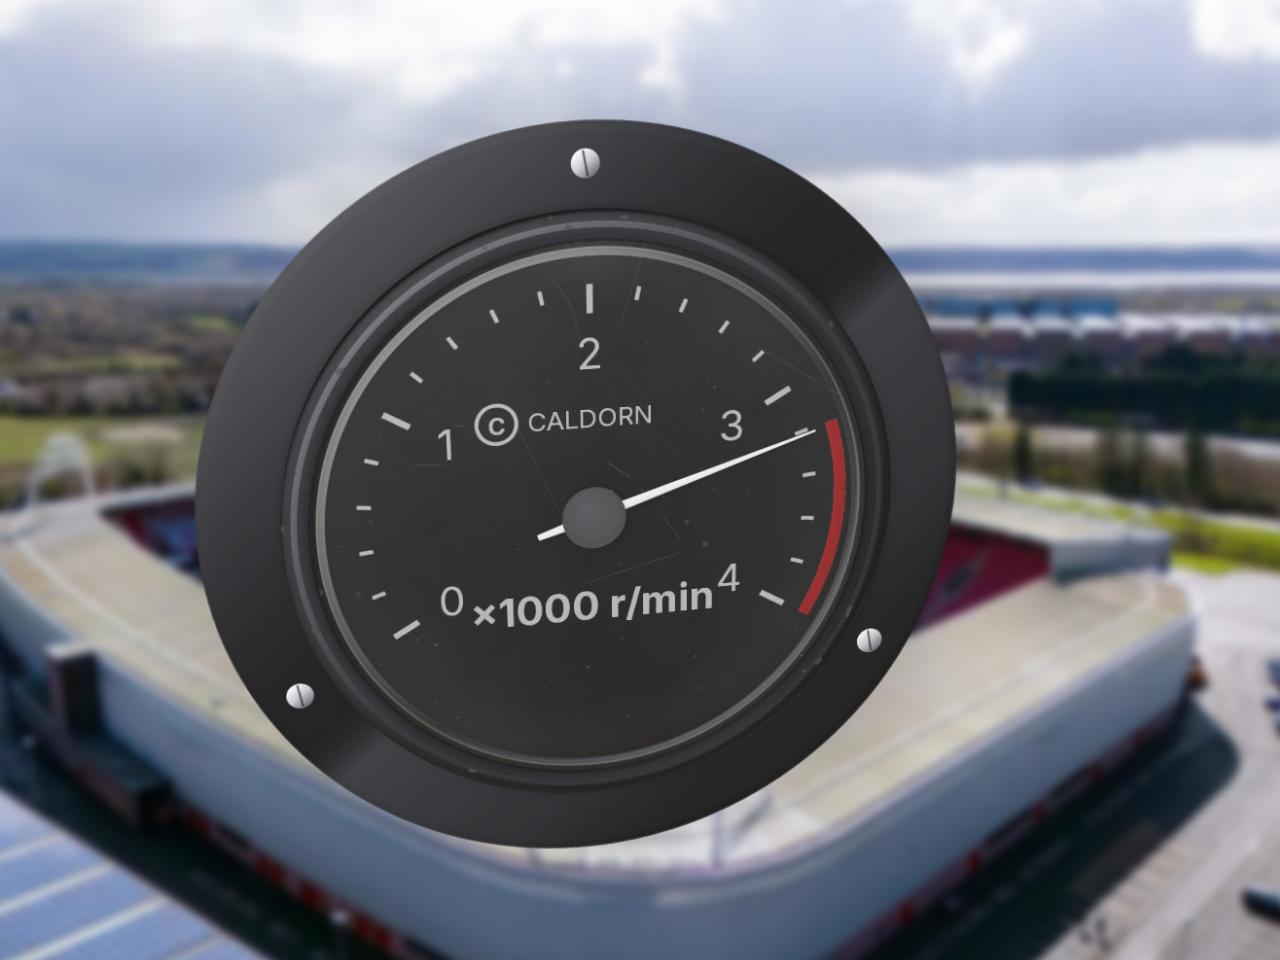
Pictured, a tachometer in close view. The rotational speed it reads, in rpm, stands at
3200 rpm
